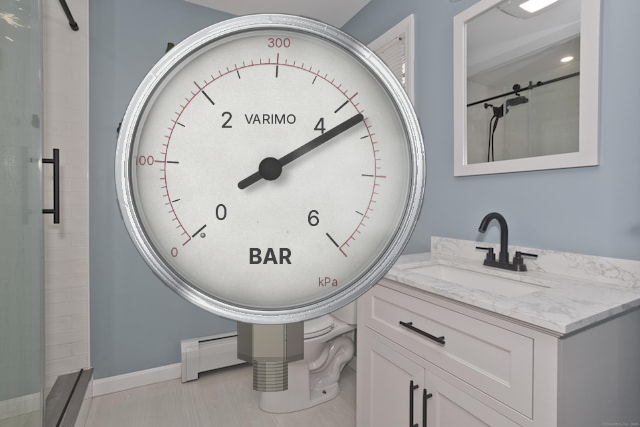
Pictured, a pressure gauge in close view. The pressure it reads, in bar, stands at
4.25 bar
